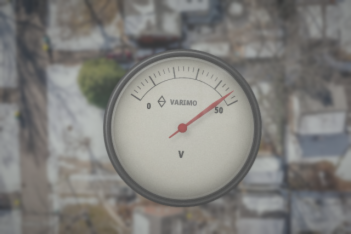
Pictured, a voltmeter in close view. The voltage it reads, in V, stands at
46 V
